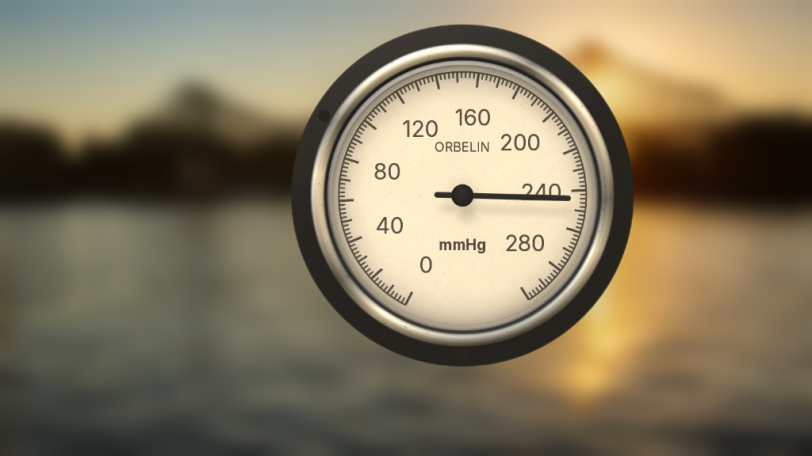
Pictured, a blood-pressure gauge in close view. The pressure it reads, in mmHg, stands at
244 mmHg
